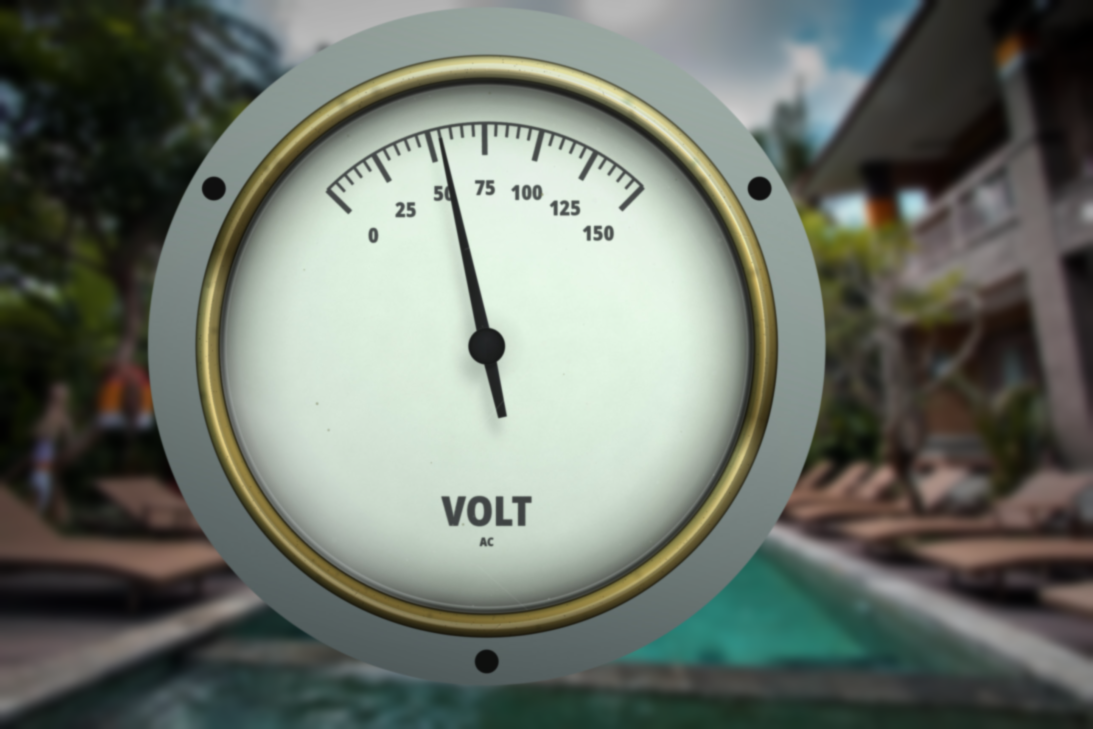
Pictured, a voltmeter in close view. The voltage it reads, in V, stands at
55 V
